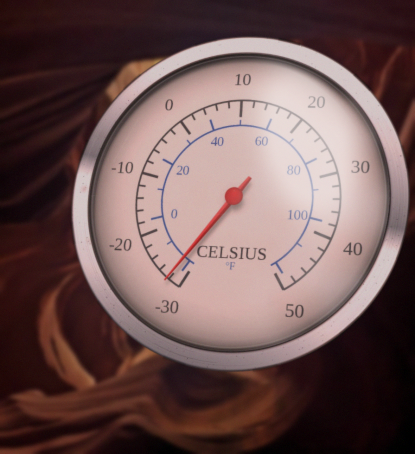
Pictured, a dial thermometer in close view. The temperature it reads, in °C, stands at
-28 °C
